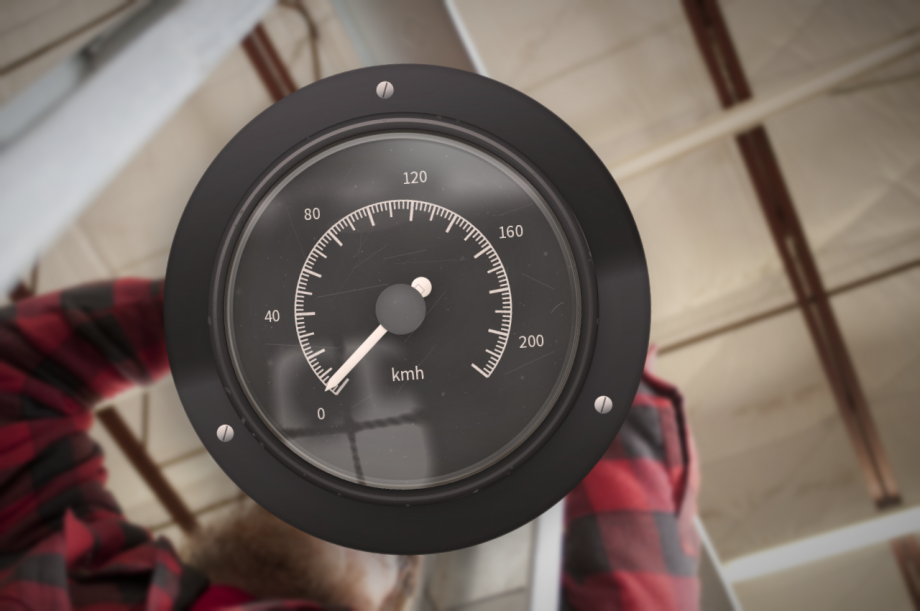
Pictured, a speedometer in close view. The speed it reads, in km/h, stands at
4 km/h
